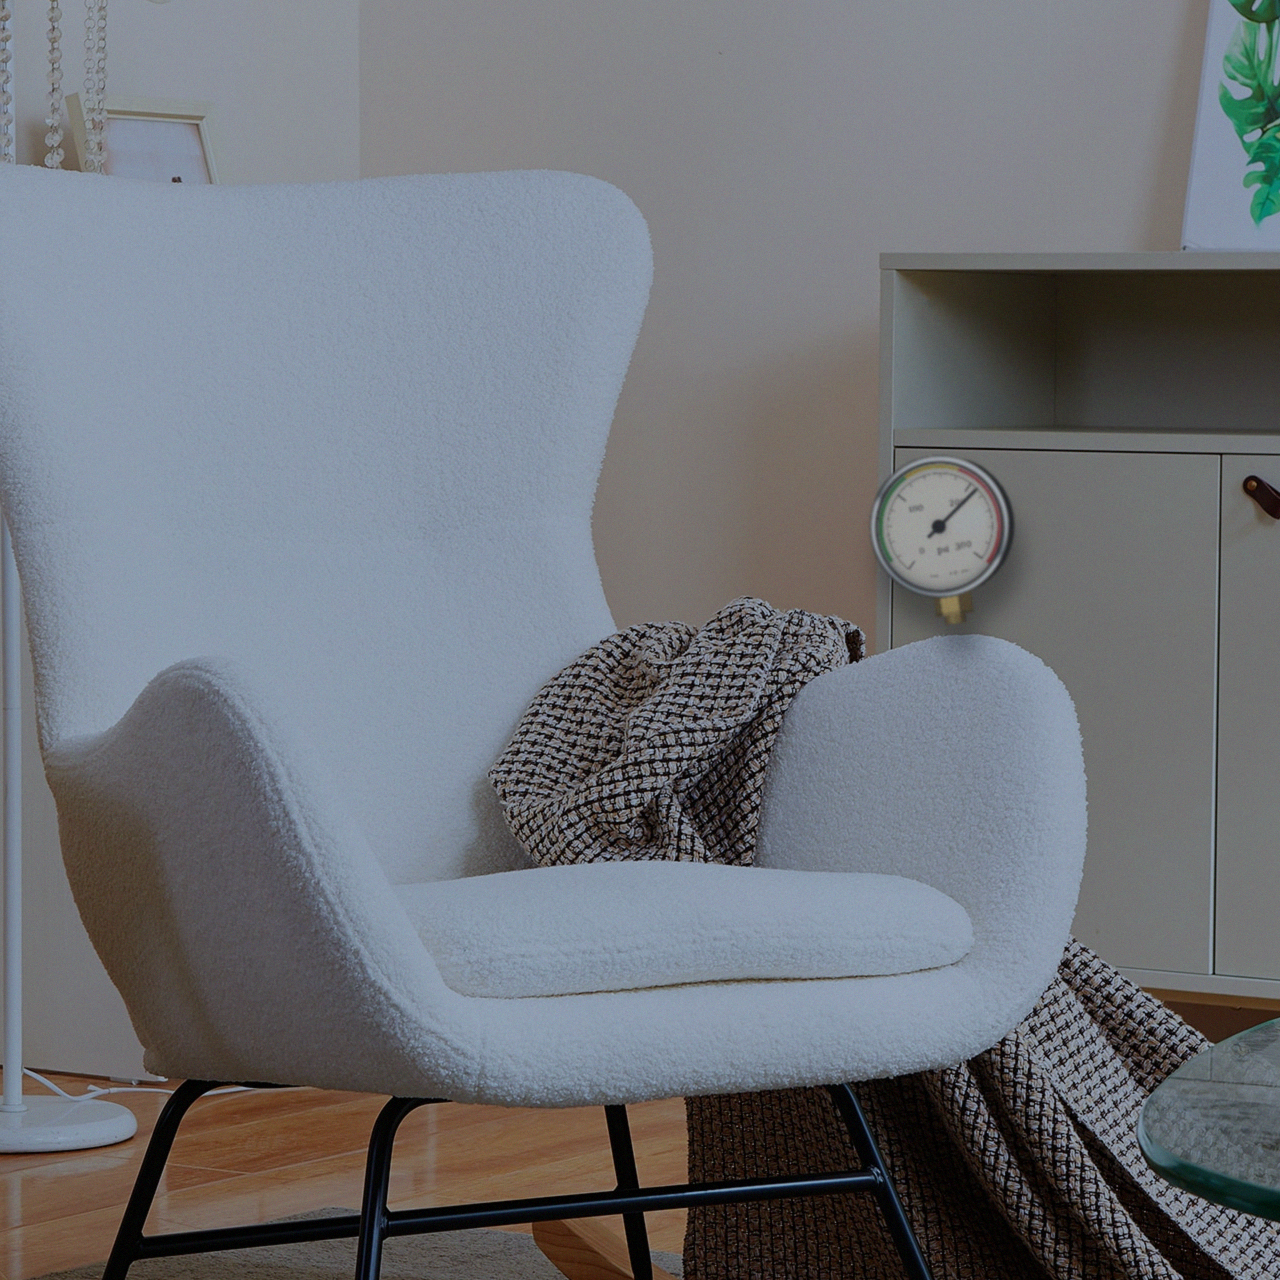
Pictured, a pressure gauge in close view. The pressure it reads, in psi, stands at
210 psi
